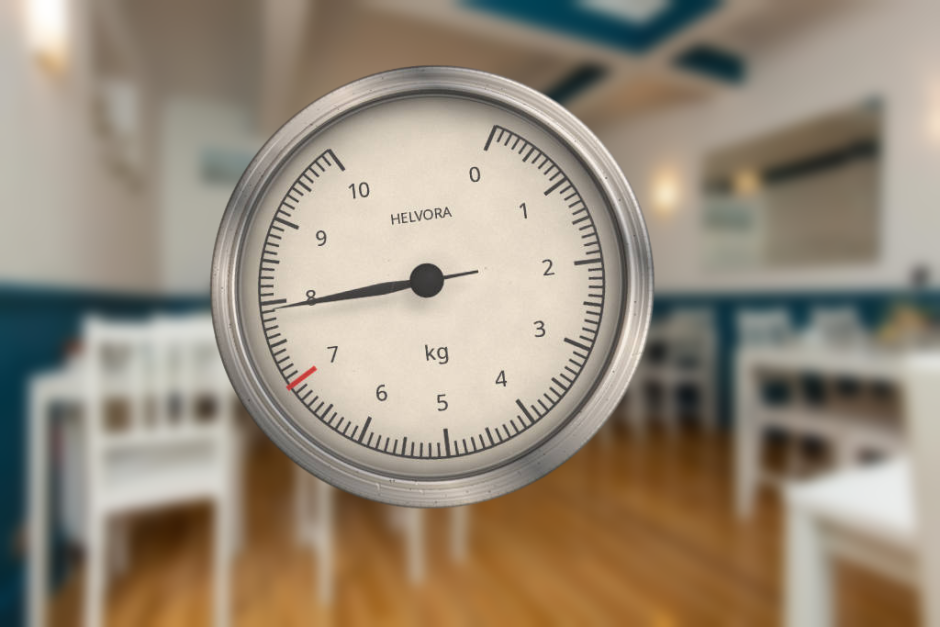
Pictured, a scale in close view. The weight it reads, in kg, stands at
7.9 kg
